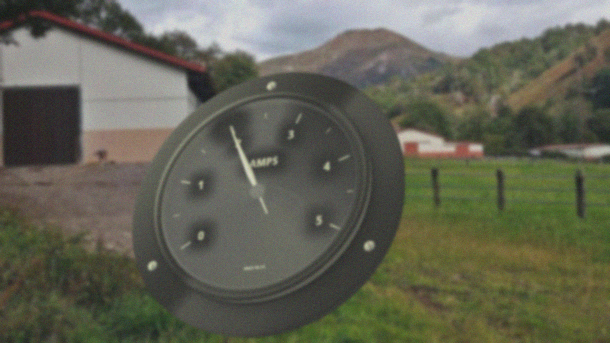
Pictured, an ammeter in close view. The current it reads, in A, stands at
2 A
